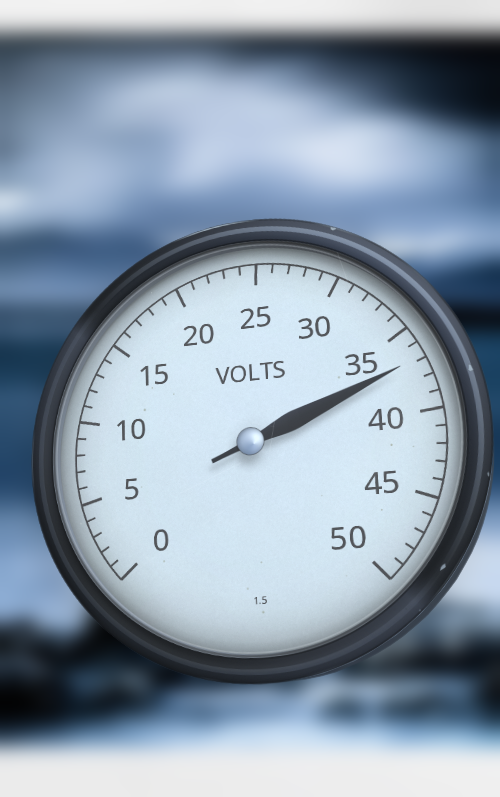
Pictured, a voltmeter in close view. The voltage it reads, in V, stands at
37 V
